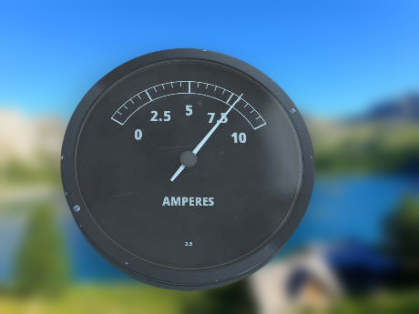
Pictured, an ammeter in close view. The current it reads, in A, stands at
8 A
